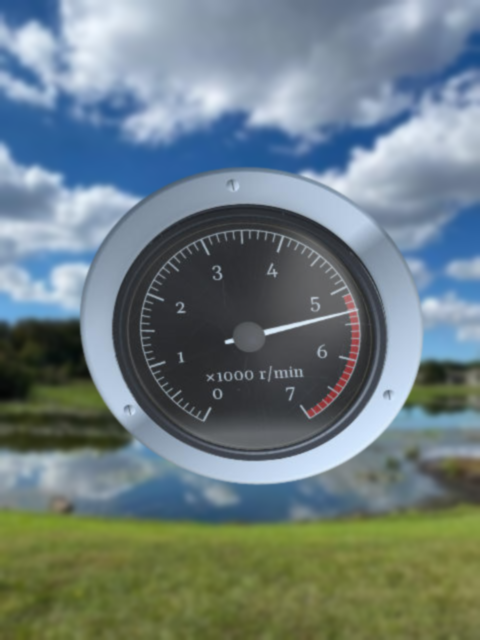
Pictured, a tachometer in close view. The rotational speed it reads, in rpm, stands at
5300 rpm
